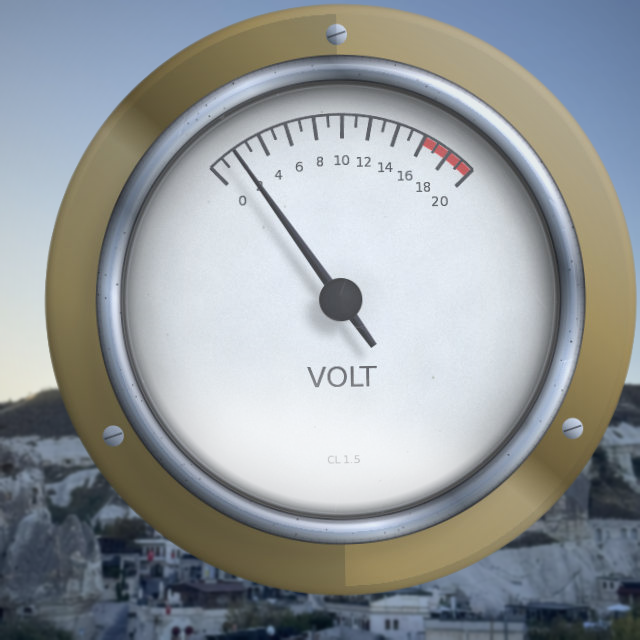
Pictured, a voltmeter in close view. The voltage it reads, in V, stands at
2 V
